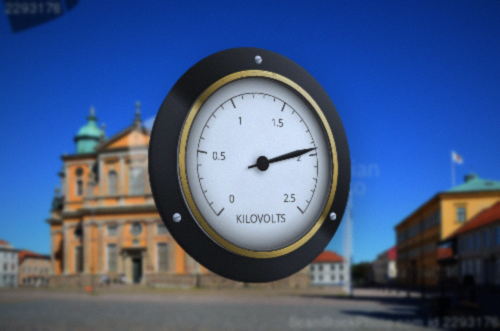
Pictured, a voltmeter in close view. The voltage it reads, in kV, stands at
1.95 kV
